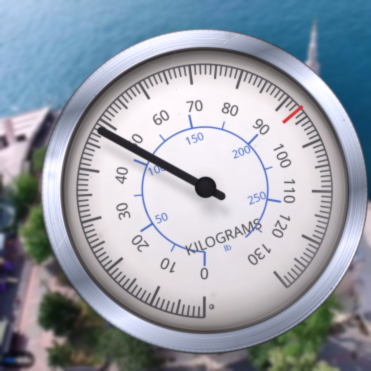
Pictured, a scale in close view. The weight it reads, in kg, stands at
48 kg
